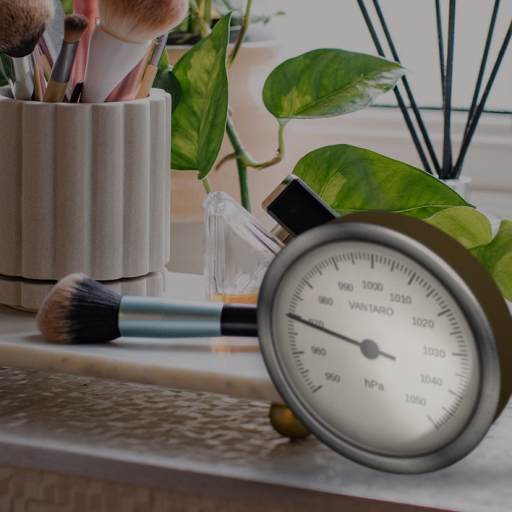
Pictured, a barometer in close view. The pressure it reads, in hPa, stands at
970 hPa
